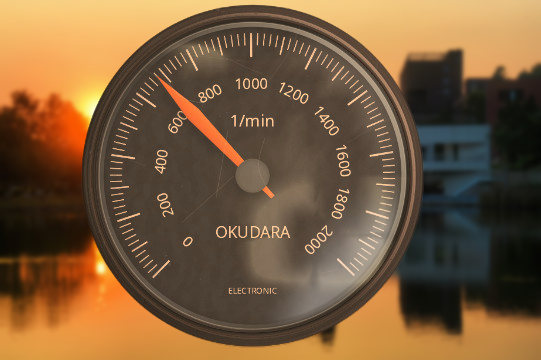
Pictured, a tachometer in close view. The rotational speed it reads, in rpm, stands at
680 rpm
